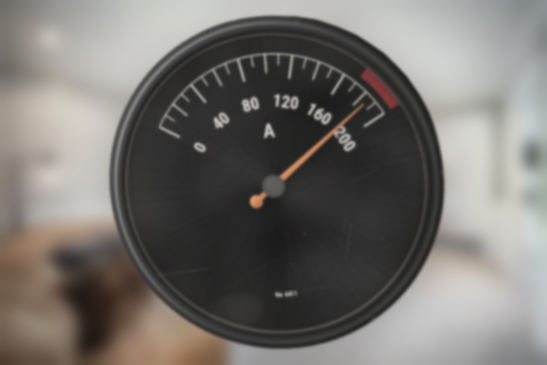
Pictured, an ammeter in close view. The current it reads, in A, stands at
185 A
